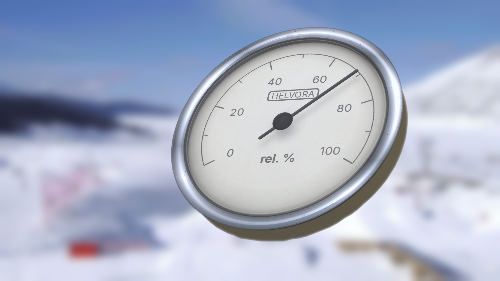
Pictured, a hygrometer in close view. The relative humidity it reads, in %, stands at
70 %
